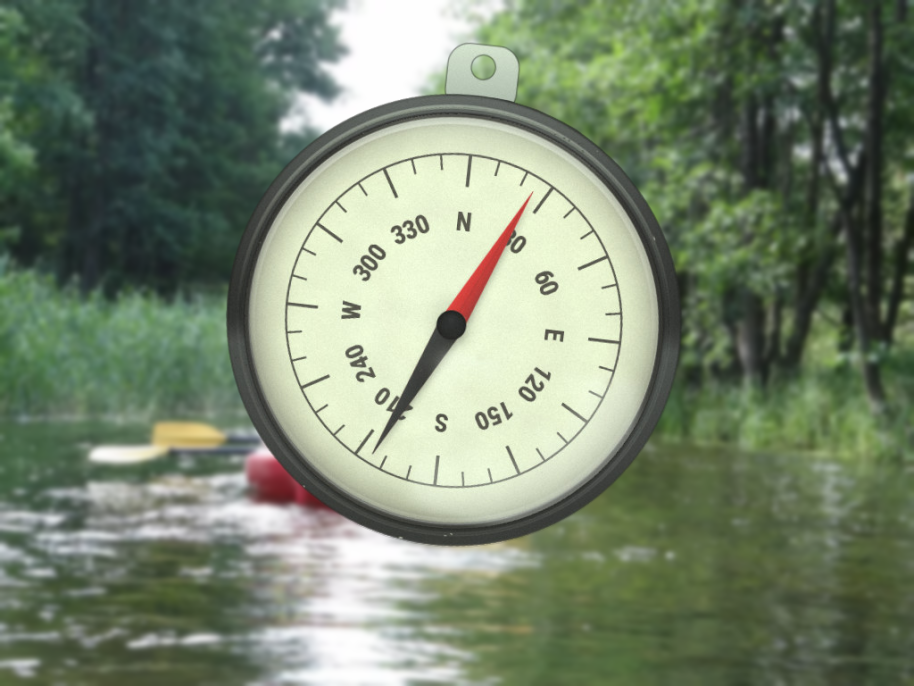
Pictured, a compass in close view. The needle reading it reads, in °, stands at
25 °
